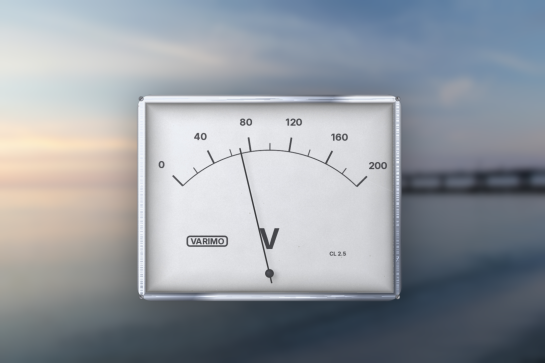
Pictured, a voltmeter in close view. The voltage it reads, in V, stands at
70 V
